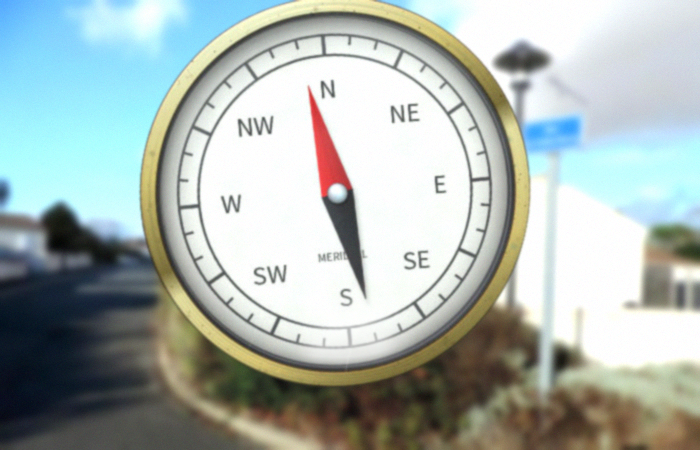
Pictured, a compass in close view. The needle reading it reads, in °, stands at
350 °
